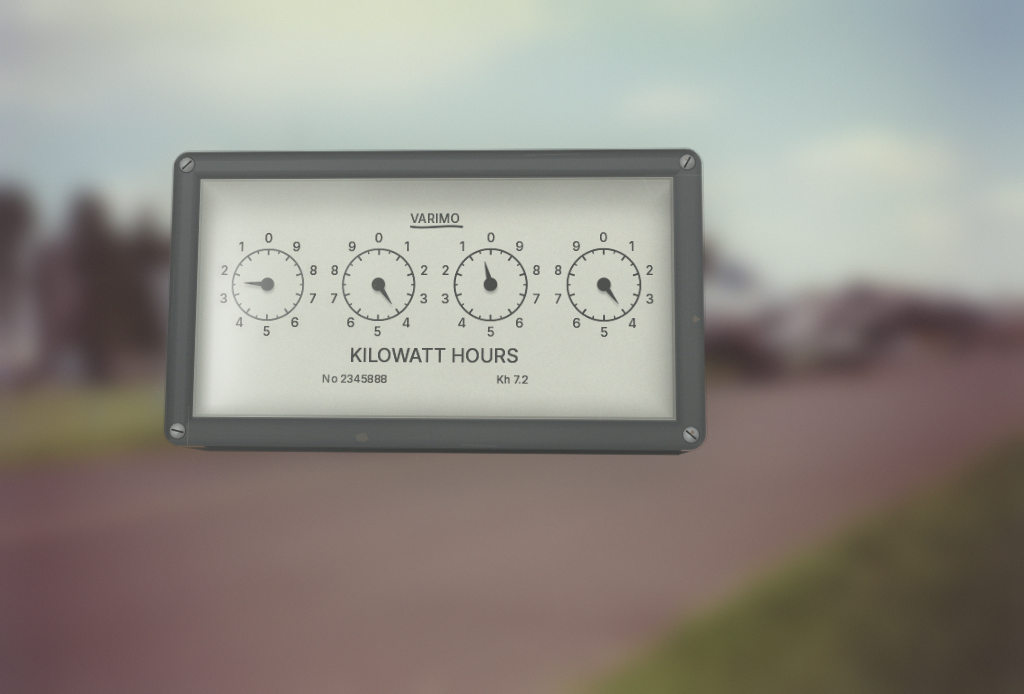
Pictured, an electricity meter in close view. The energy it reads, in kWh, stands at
2404 kWh
